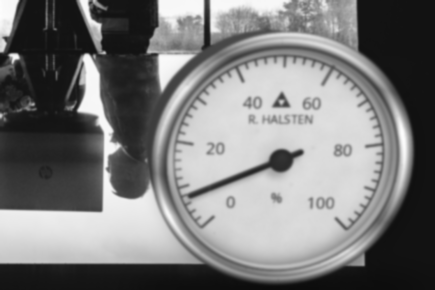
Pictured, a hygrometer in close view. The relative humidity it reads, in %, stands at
8 %
